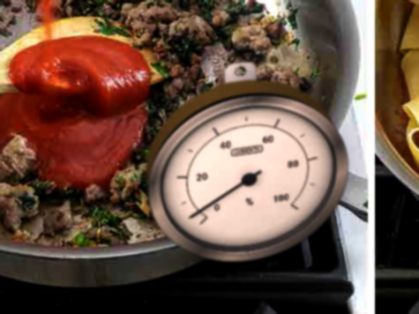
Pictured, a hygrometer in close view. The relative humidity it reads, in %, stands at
5 %
